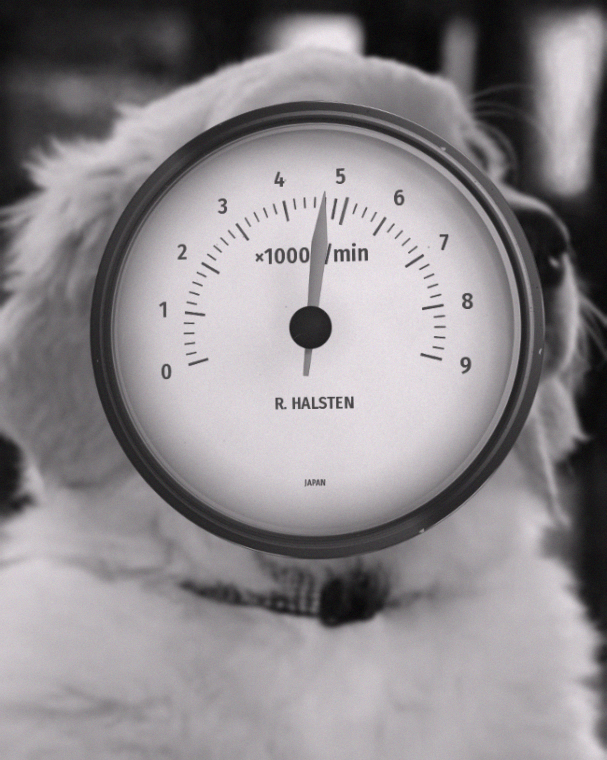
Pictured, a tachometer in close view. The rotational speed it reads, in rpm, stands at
4800 rpm
